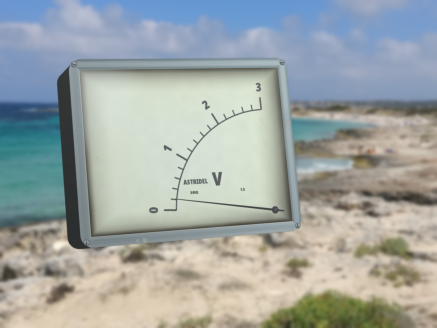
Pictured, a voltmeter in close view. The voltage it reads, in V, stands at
0.2 V
